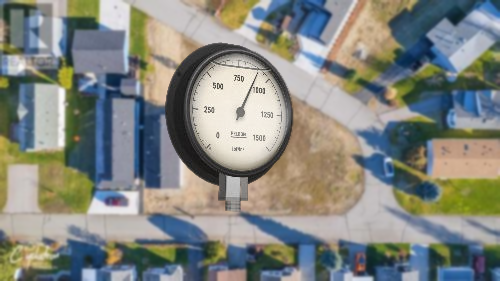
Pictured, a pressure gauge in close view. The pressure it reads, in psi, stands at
900 psi
